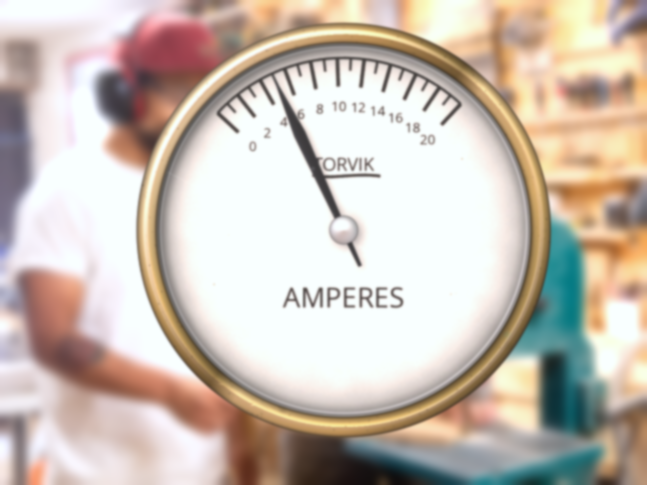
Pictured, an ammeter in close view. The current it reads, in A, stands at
5 A
